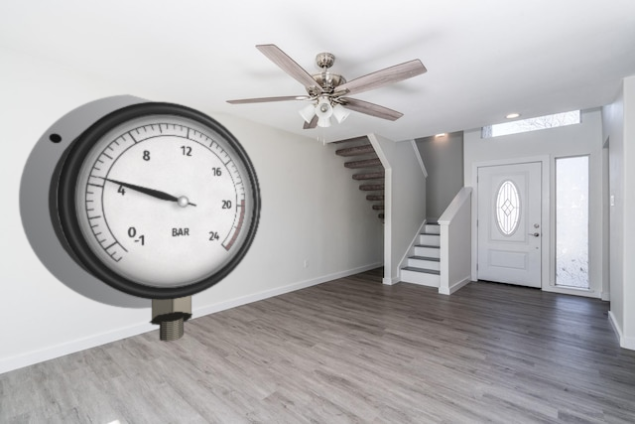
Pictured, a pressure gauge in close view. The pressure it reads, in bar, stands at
4.5 bar
